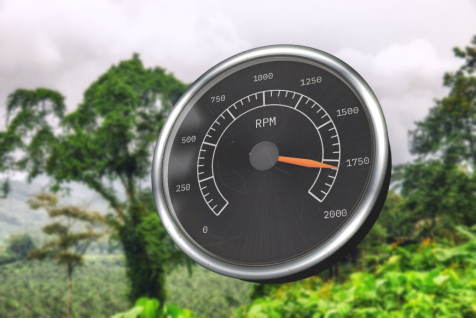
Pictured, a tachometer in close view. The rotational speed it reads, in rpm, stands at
1800 rpm
